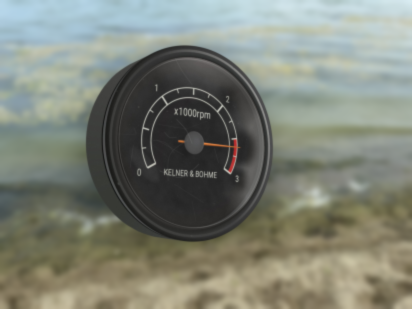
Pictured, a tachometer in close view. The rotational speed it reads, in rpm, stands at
2625 rpm
